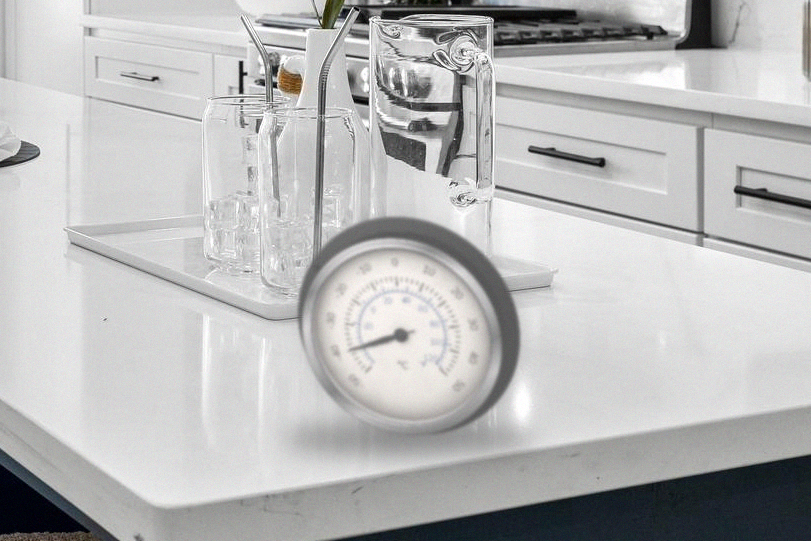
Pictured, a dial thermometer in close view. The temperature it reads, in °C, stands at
-40 °C
